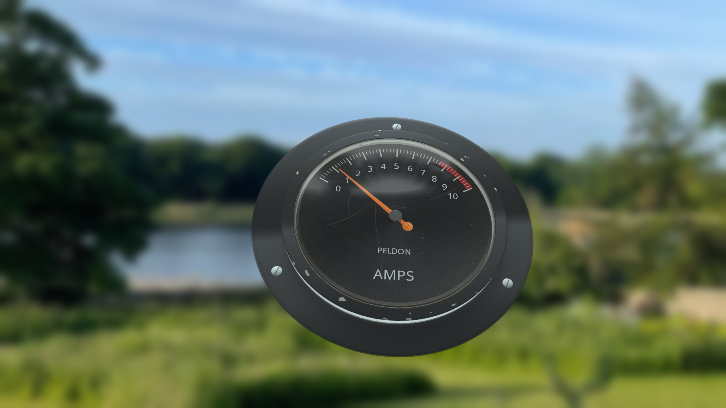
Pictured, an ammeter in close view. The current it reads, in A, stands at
1 A
